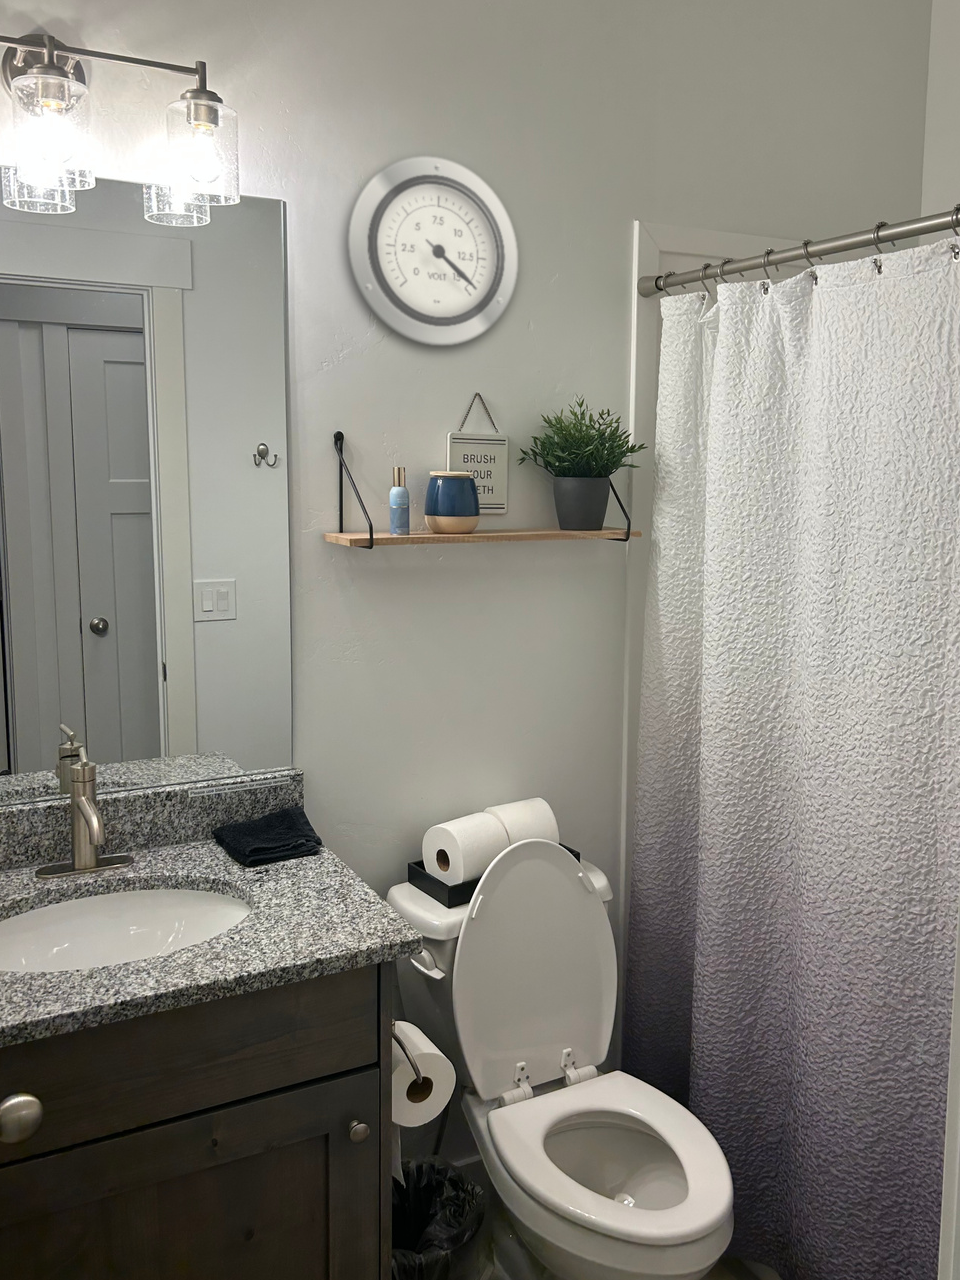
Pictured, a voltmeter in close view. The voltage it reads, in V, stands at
14.5 V
